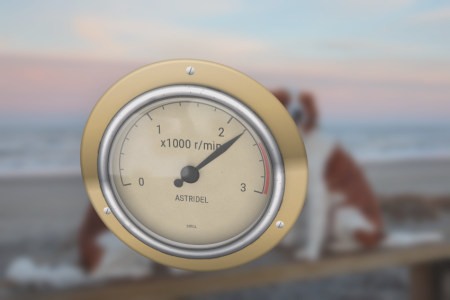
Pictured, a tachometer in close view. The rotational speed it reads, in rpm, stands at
2200 rpm
